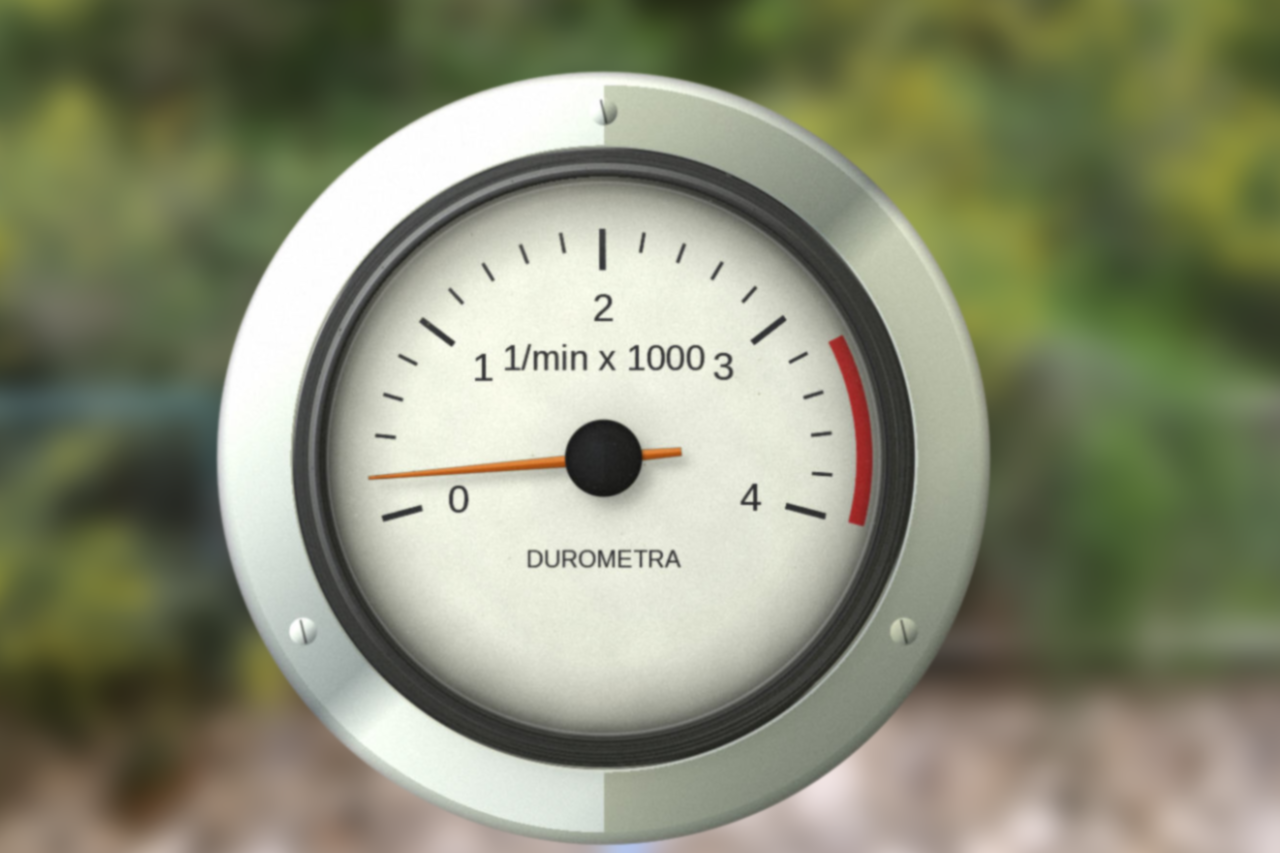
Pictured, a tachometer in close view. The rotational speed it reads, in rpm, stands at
200 rpm
